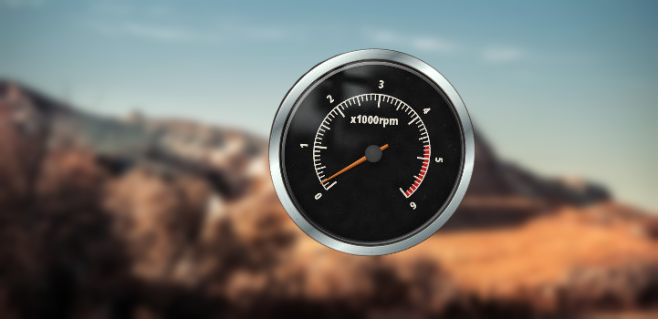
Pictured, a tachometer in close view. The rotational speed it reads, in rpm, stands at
200 rpm
